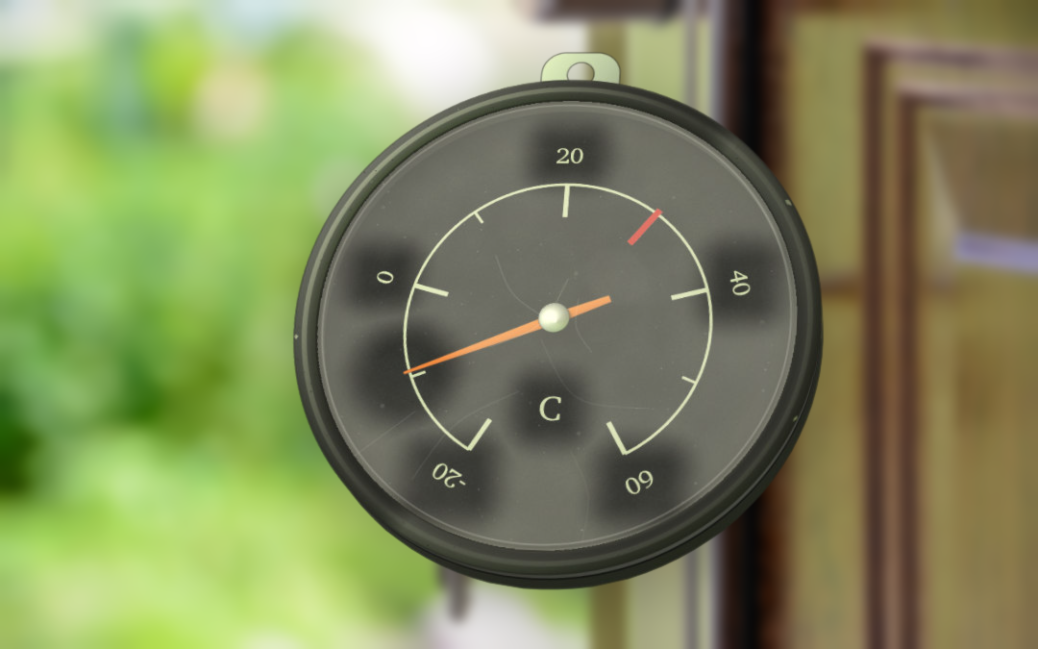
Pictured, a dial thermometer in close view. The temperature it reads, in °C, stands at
-10 °C
